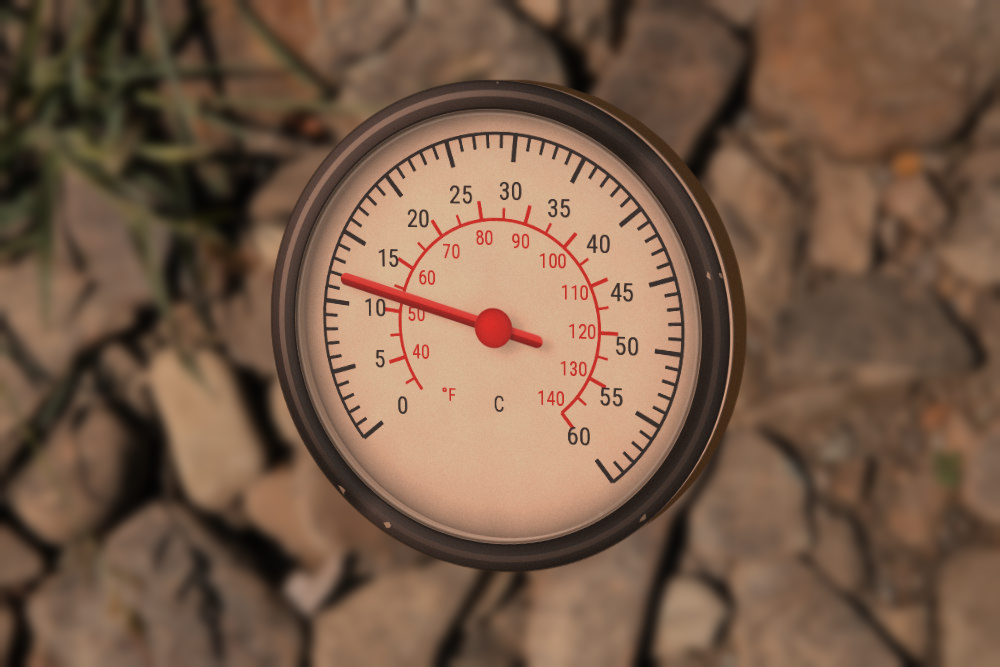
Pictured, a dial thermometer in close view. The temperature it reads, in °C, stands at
12 °C
